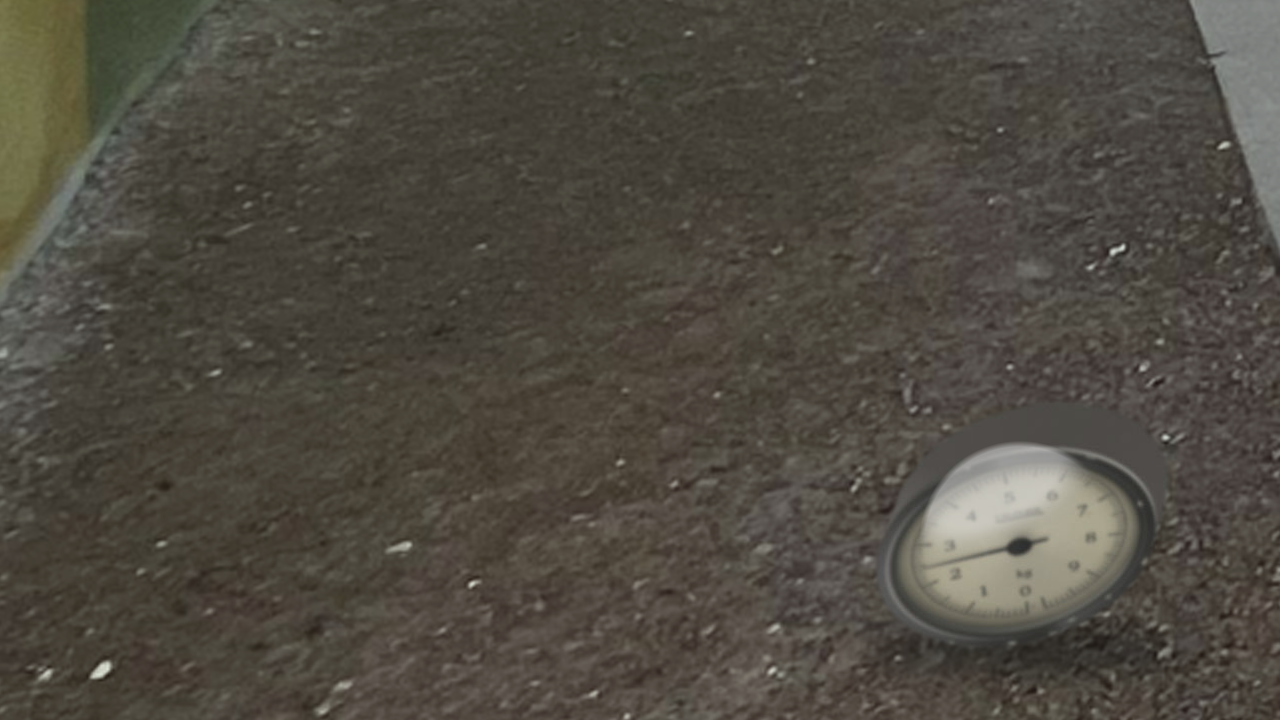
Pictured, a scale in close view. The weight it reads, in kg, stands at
2.5 kg
